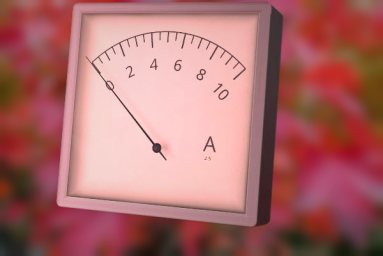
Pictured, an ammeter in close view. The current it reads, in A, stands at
0 A
